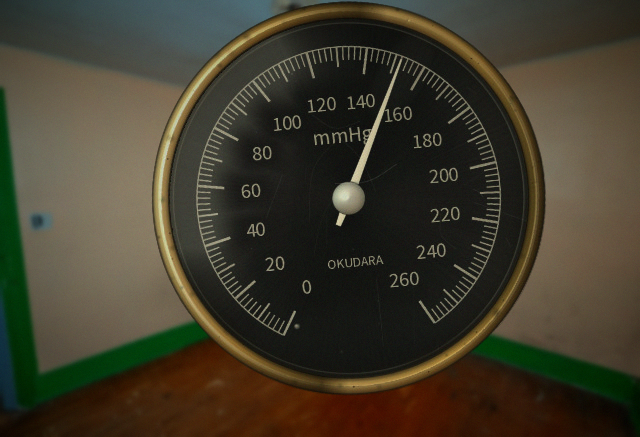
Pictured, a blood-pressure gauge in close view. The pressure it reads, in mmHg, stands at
152 mmHg
